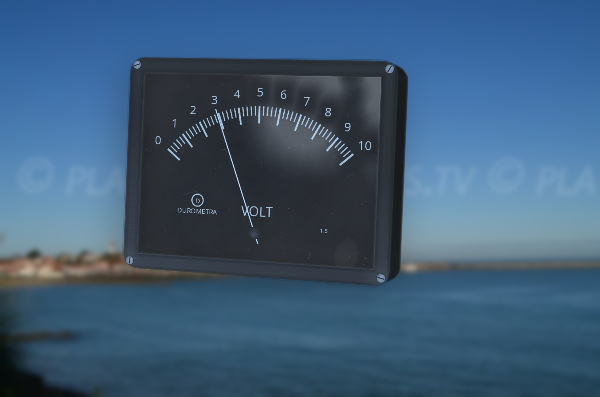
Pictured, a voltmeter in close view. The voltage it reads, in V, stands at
3 V
